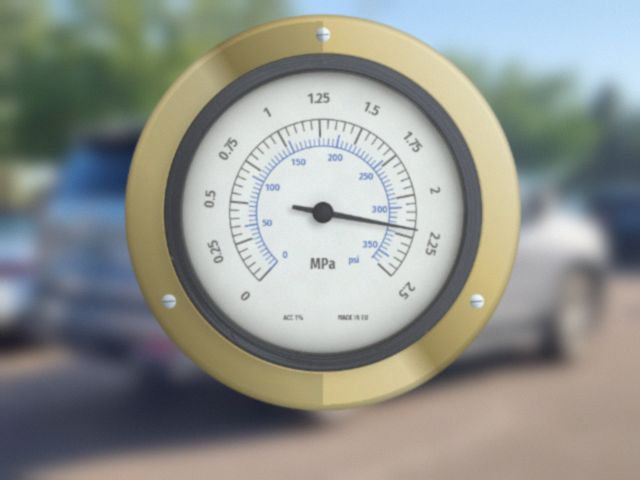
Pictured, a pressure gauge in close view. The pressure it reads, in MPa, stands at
2.2 MPa
